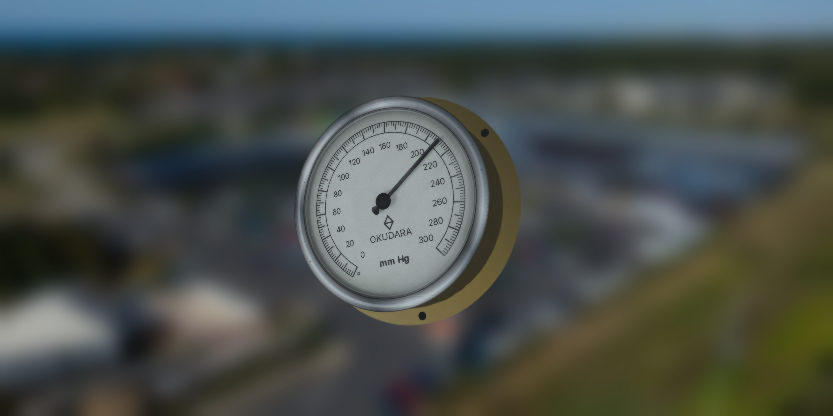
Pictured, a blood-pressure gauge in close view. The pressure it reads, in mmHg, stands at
210 mmHg
